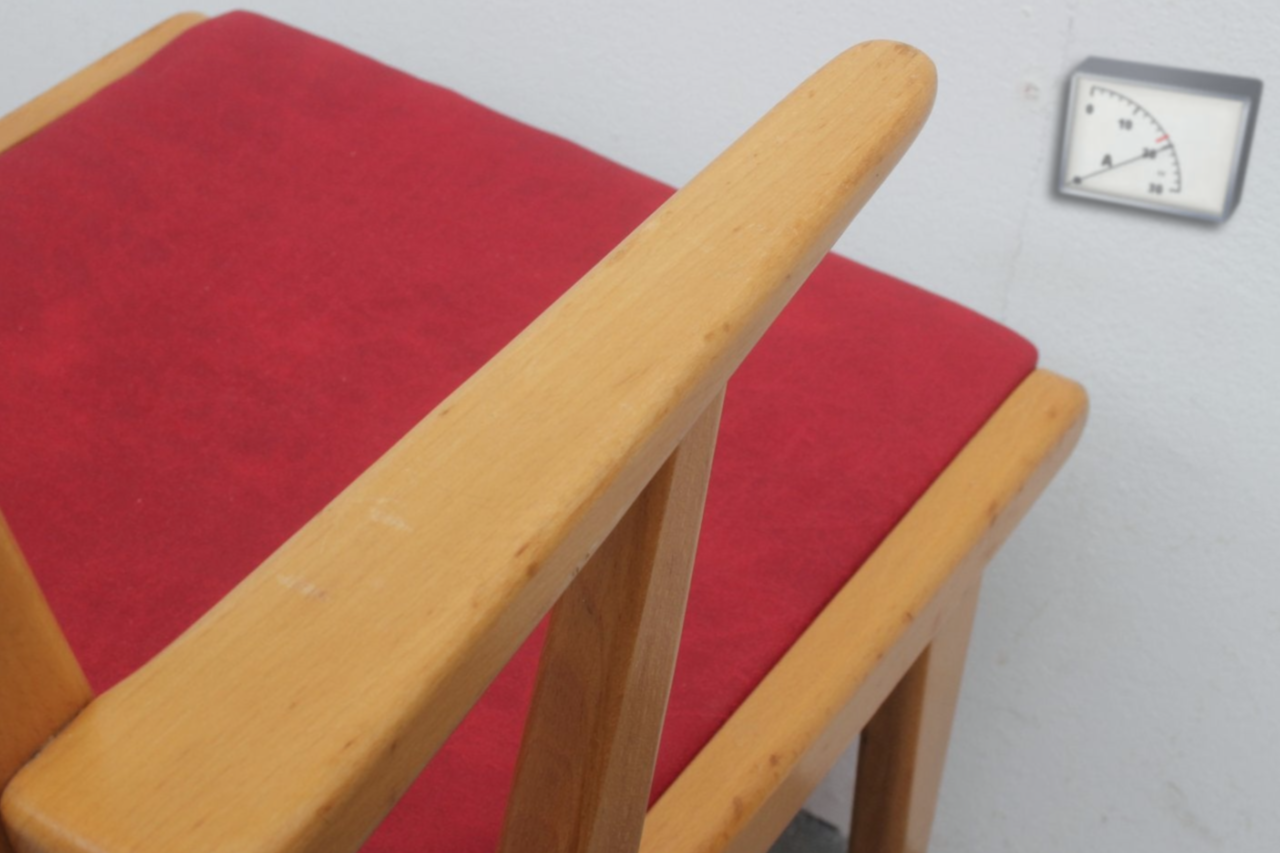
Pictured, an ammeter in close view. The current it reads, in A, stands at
20 A
